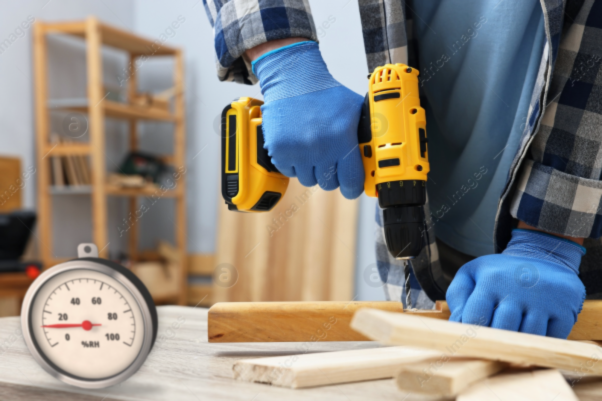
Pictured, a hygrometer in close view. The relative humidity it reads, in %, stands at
12 %
